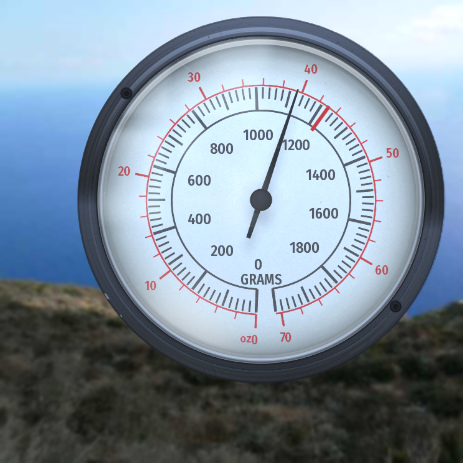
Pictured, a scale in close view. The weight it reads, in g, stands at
1120 g
